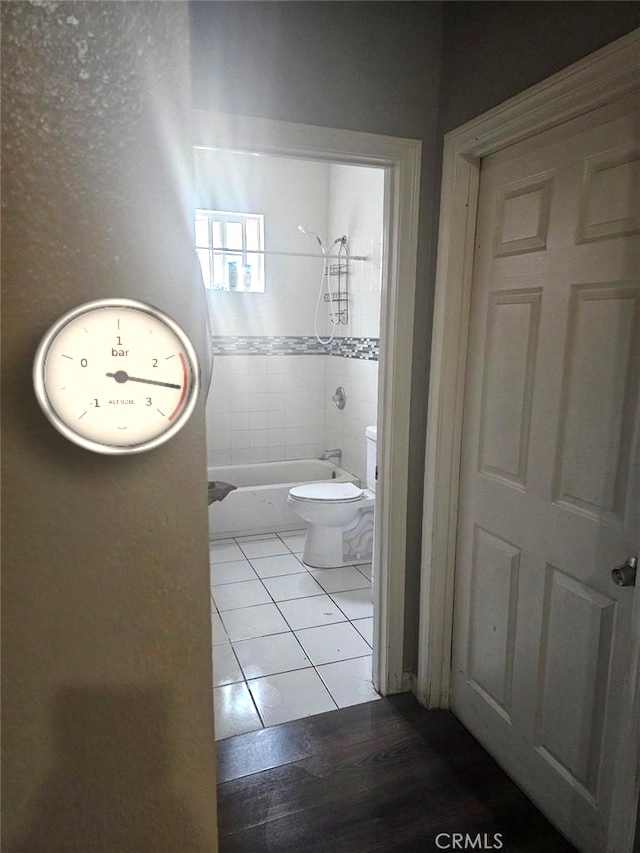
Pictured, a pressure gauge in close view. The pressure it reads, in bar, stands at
2.5 bar
